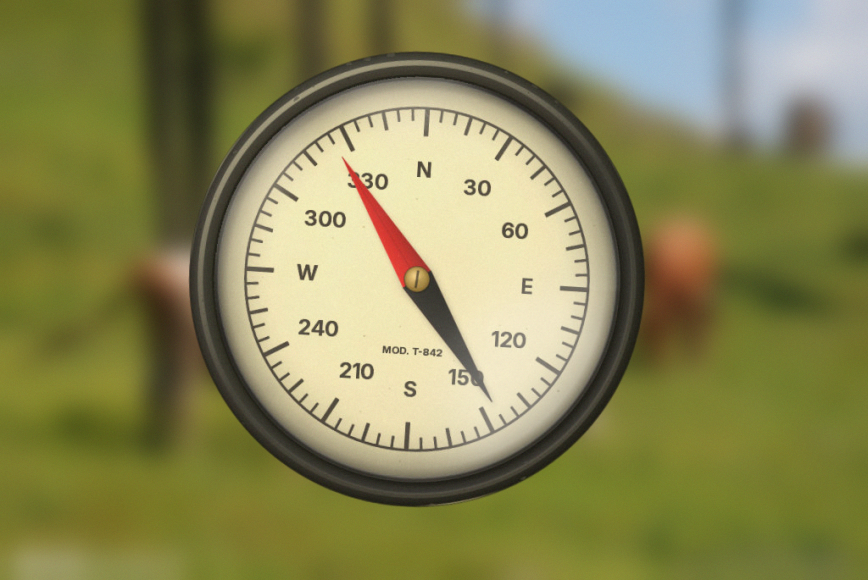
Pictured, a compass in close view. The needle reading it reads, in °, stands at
325 °
